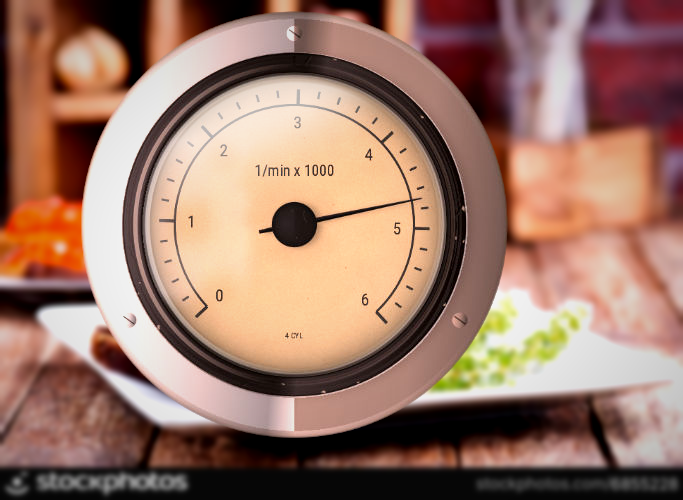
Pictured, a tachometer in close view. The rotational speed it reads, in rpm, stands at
4700 rpm
